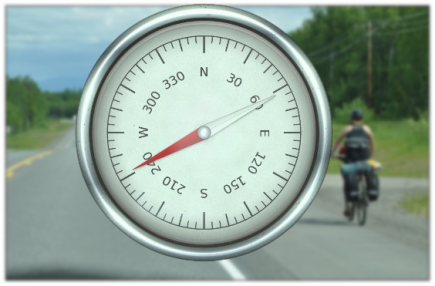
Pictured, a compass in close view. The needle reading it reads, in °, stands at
242.5 °
